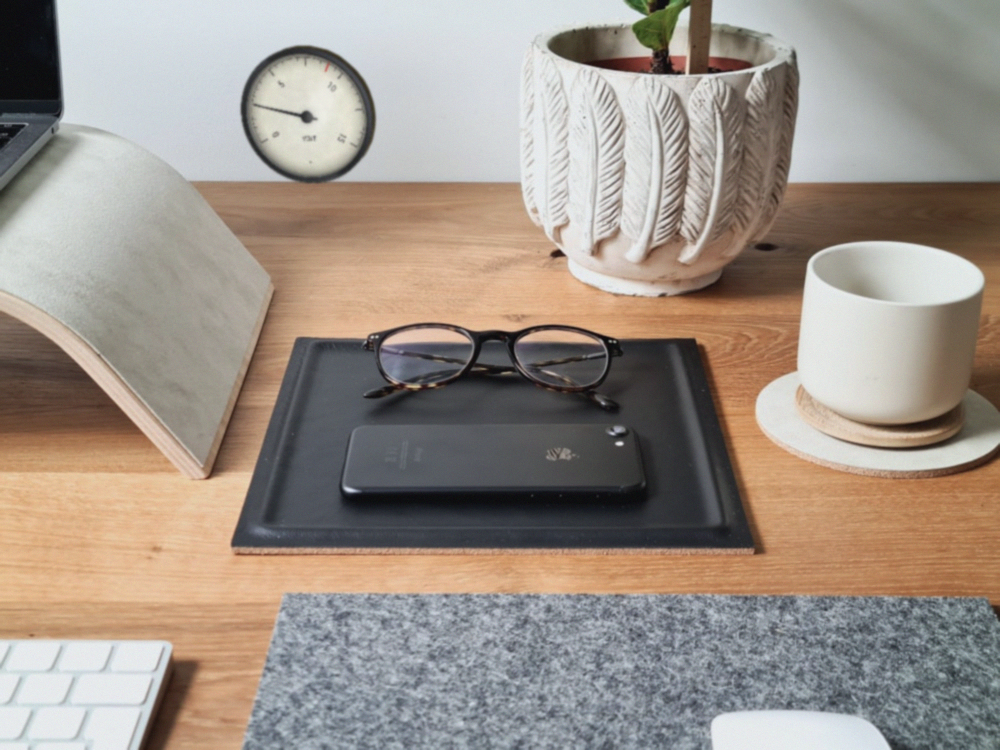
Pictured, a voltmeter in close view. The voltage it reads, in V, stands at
2.5 V
